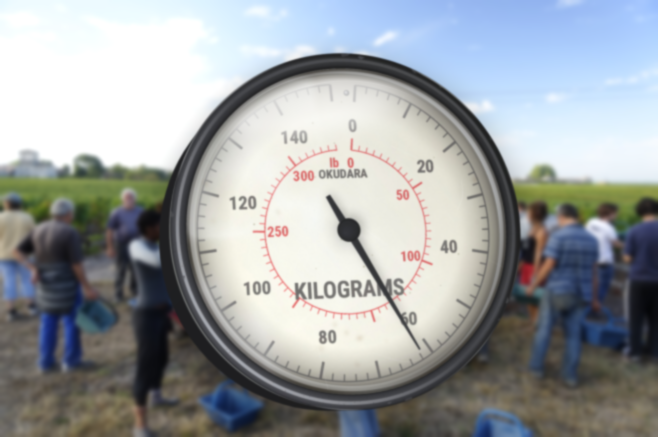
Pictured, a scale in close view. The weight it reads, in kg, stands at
62 kg
